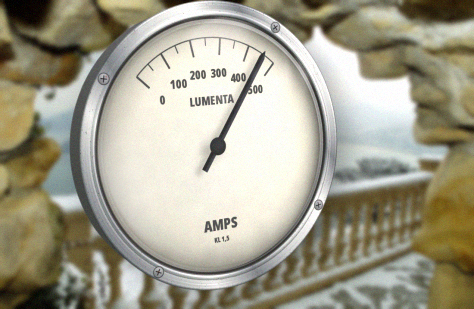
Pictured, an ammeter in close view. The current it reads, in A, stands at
450 A
